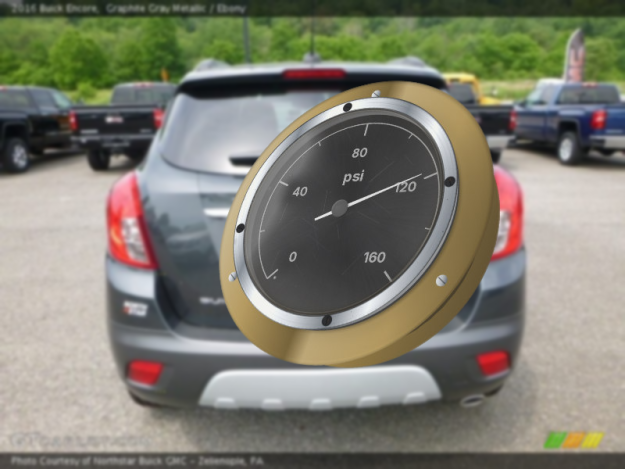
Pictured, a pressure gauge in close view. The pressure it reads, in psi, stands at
120 psi
